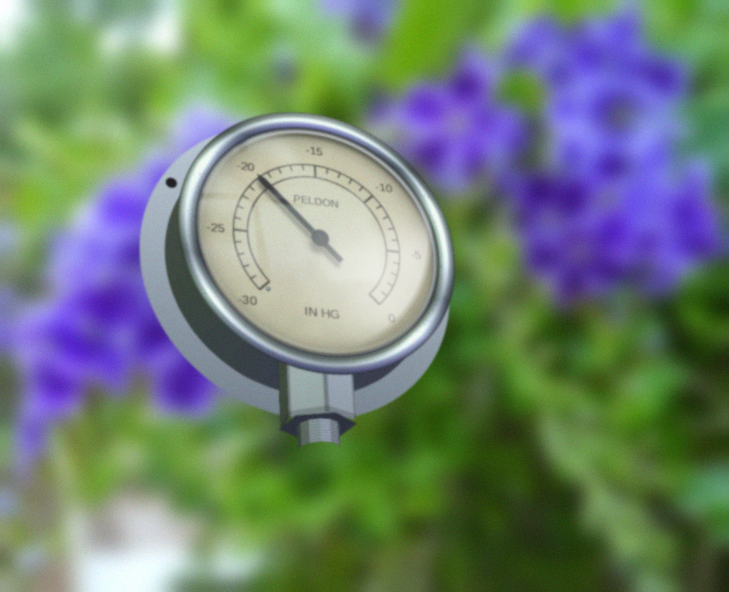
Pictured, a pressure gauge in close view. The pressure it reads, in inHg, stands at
-20 inHg
